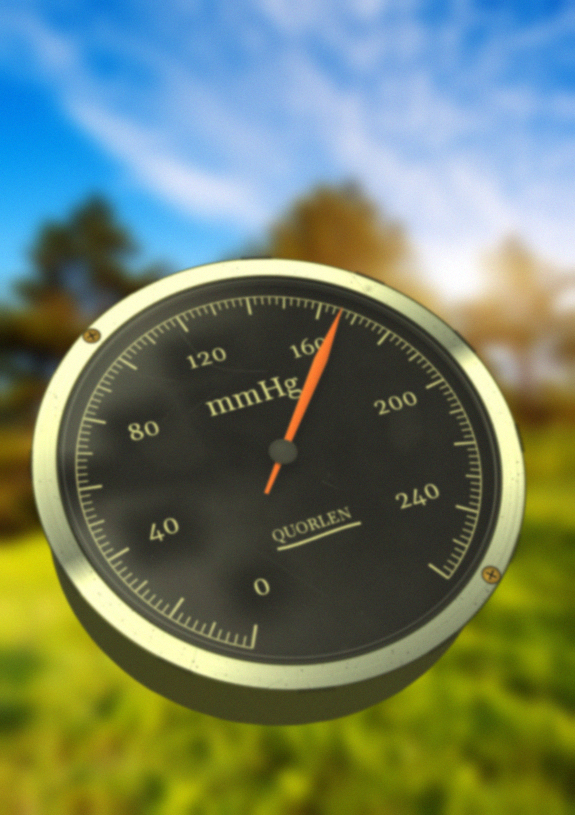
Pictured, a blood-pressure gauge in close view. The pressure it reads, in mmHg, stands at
166 mmHg
